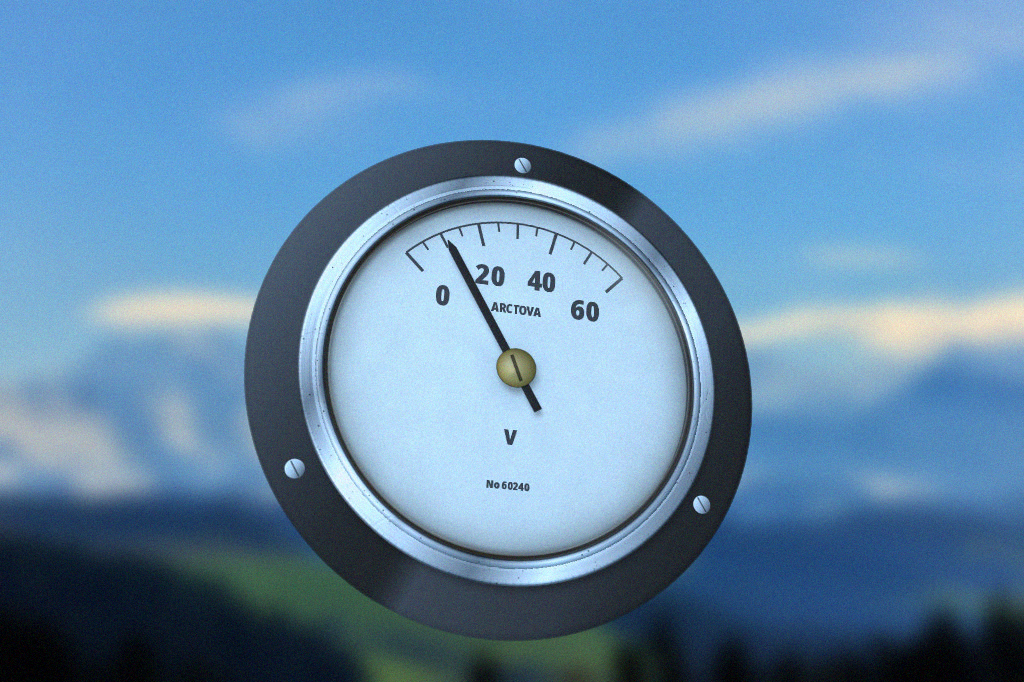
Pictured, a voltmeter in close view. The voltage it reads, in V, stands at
10 V
